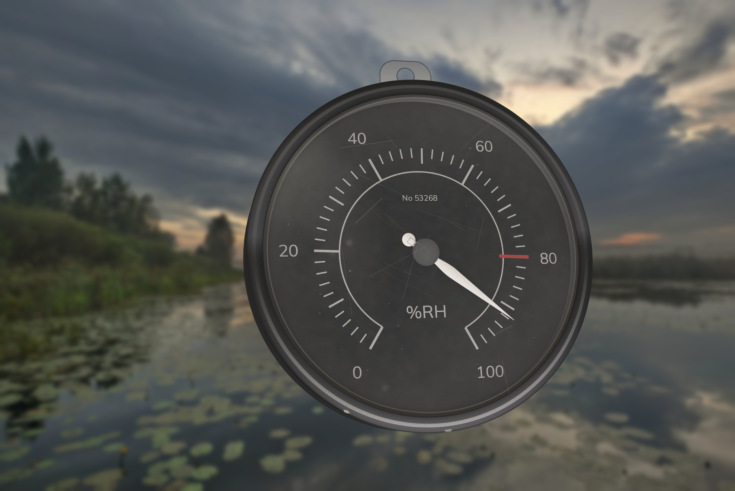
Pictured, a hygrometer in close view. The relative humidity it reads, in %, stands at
92 %
